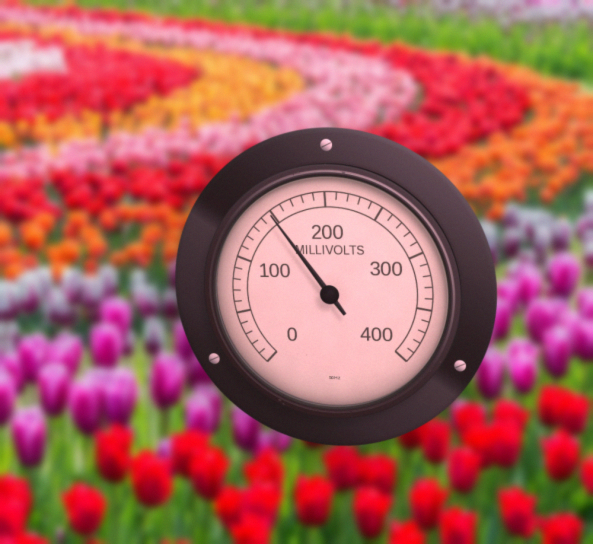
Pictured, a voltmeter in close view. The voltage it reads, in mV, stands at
150 mV
